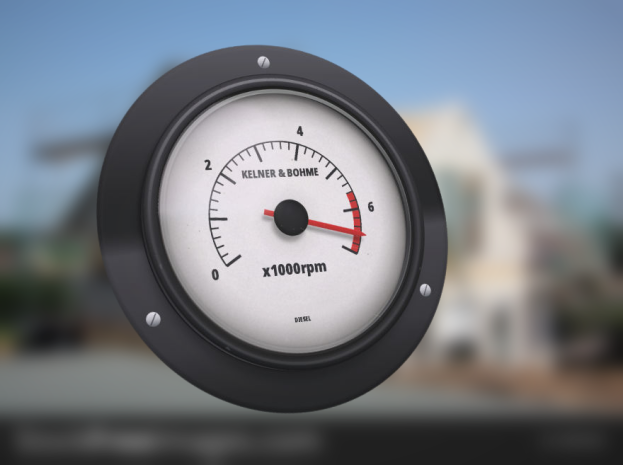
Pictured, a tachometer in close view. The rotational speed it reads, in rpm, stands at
6600 rpm
